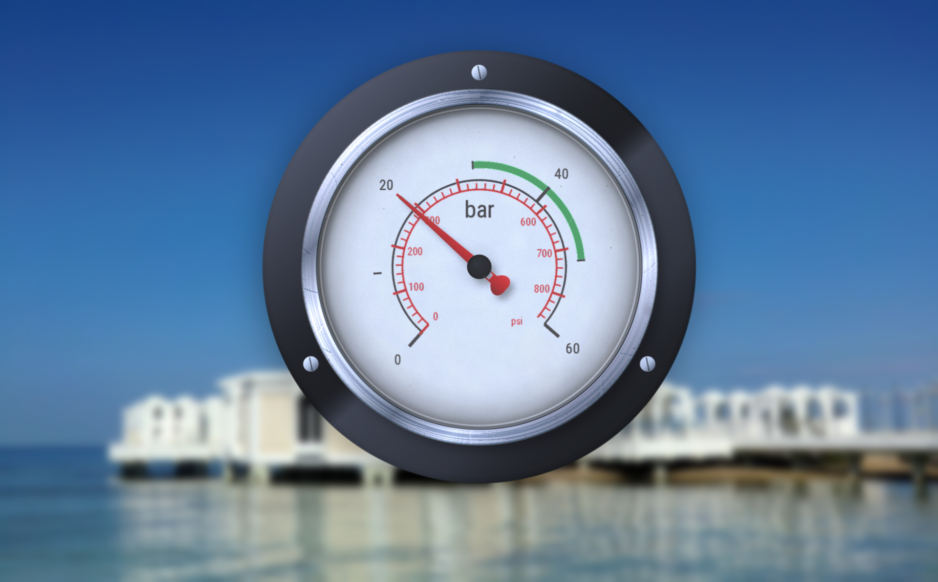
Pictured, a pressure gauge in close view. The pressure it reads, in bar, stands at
20 bar
